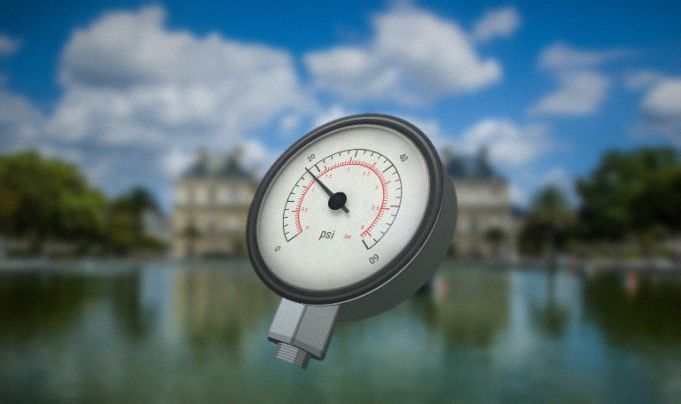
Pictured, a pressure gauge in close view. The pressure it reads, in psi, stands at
18 psi
